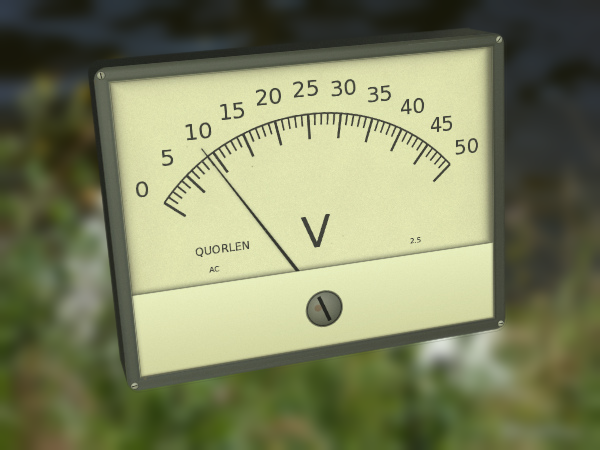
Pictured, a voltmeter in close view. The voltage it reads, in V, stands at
9 V
